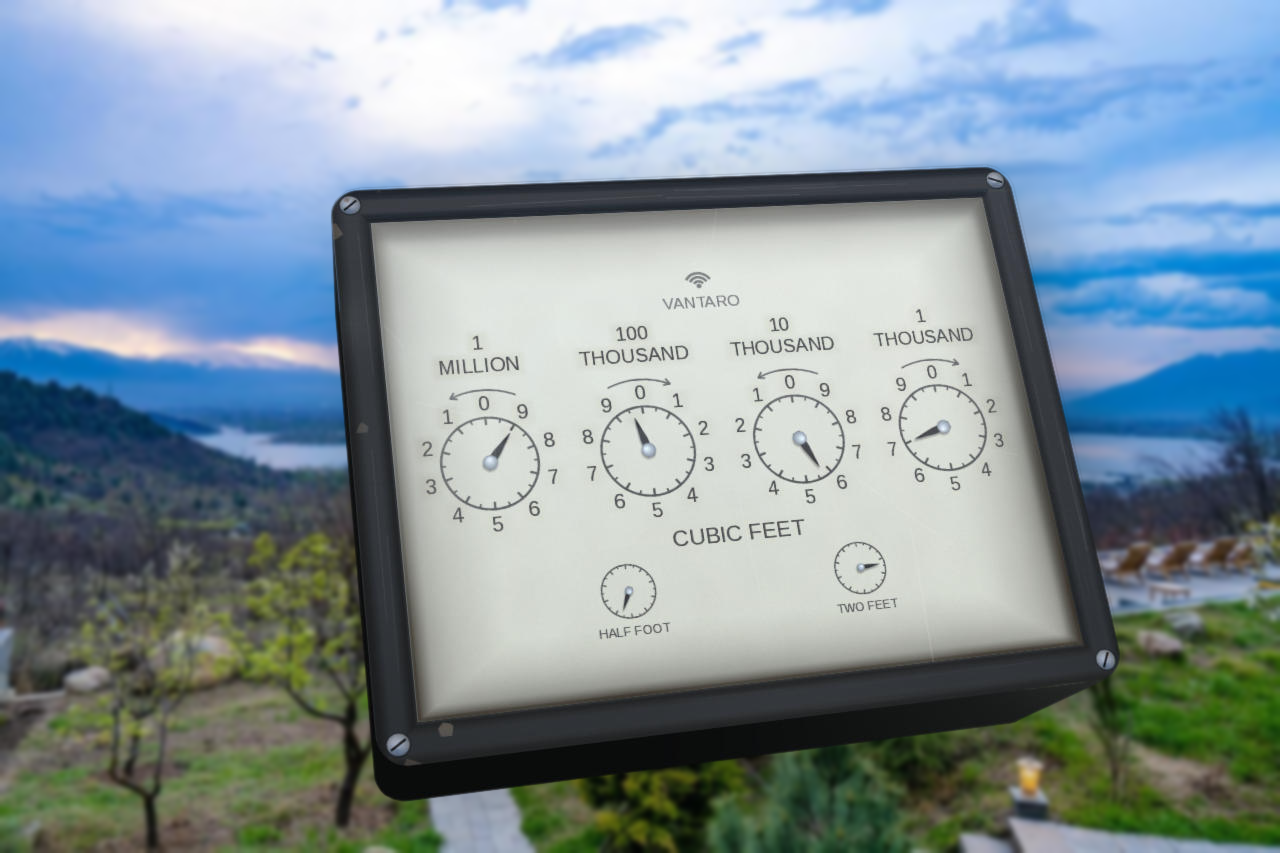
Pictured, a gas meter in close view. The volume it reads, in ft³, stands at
895700 ft³
